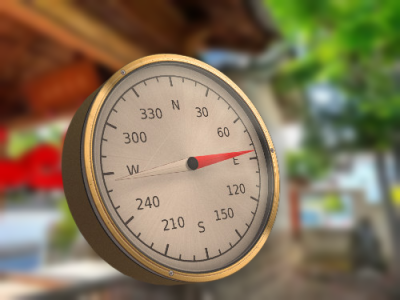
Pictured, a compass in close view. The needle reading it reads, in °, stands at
85 °
